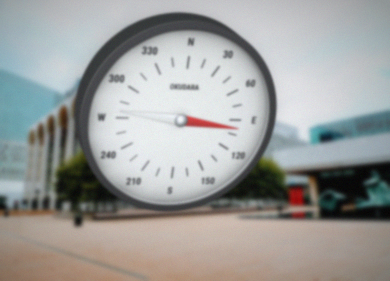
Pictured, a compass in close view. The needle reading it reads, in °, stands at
97.5 °
